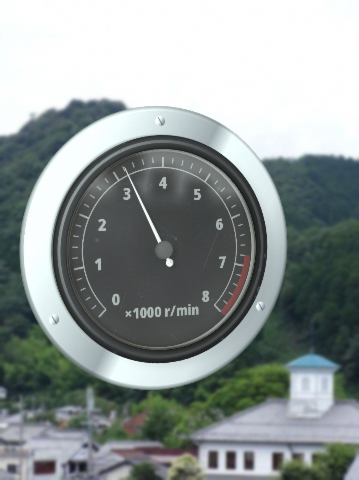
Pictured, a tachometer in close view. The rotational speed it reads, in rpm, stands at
3200 rpm
